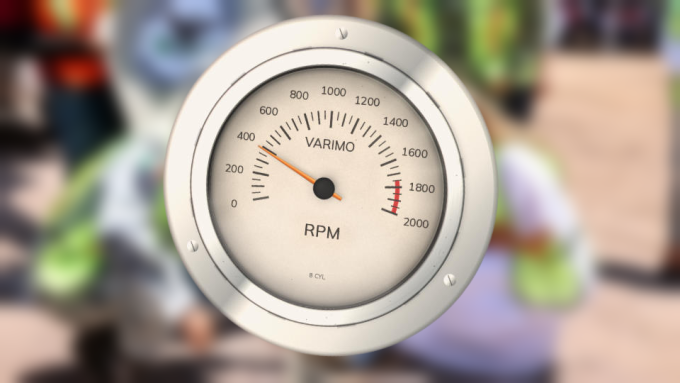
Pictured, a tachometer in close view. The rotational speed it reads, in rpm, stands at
400 rpm
